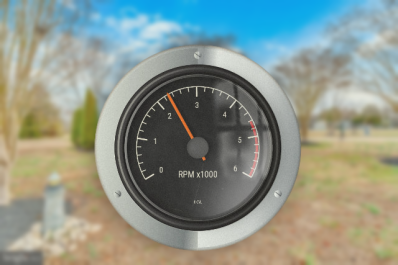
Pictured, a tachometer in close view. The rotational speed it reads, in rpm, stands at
2300 rpm
